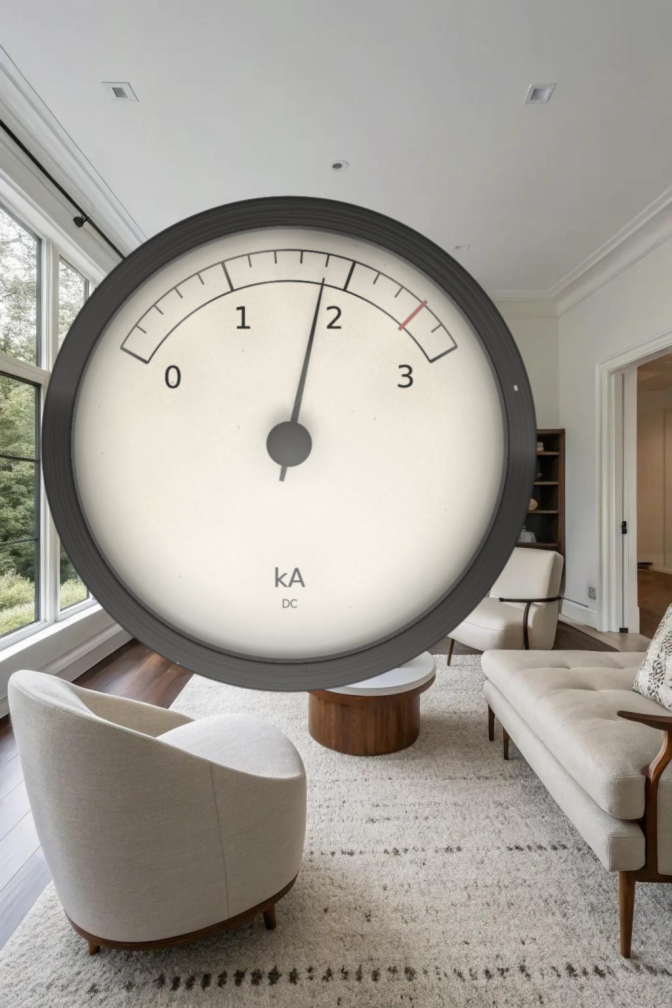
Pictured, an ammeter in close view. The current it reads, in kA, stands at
1.8 kA
